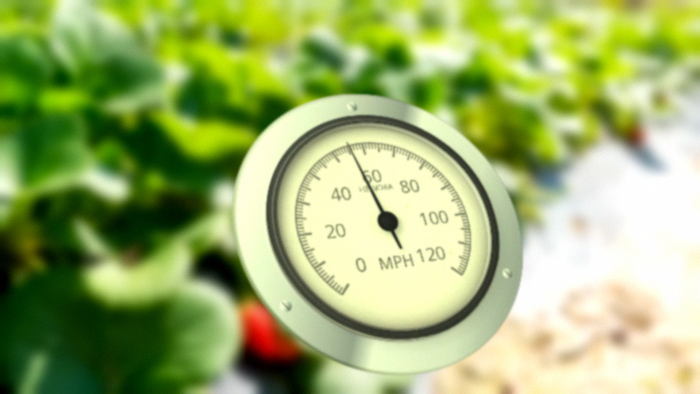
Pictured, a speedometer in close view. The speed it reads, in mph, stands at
55 mph
